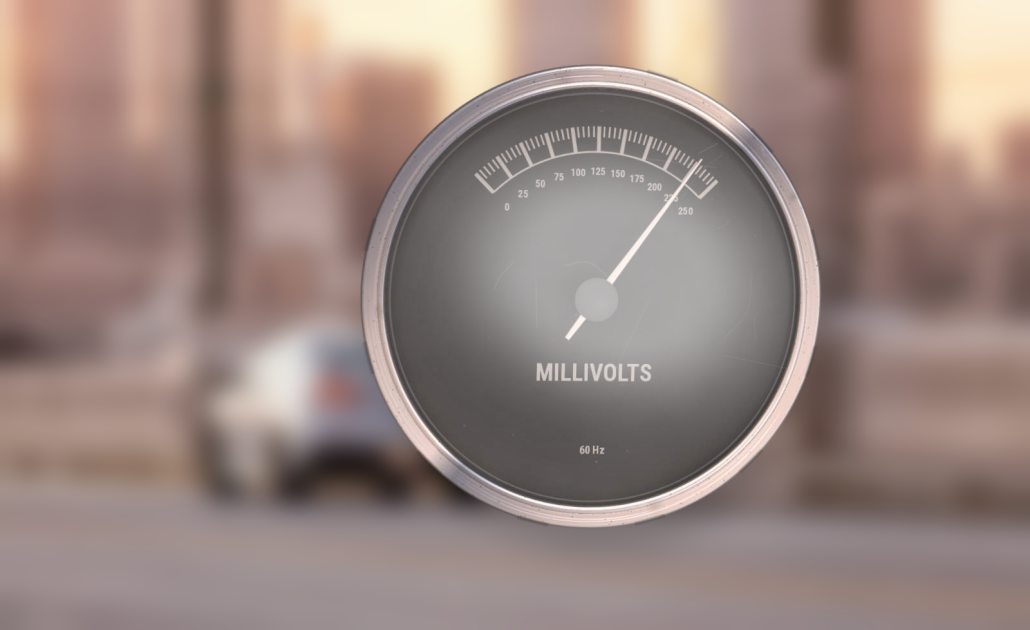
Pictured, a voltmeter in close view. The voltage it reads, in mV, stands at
225 mV
